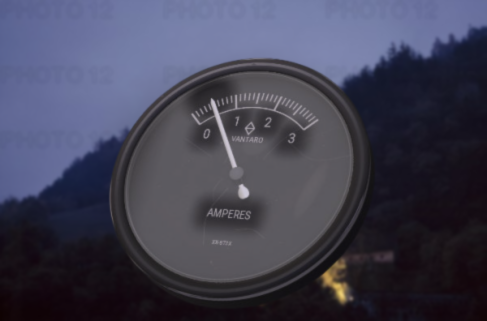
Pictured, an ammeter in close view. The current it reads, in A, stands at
0.5 A
